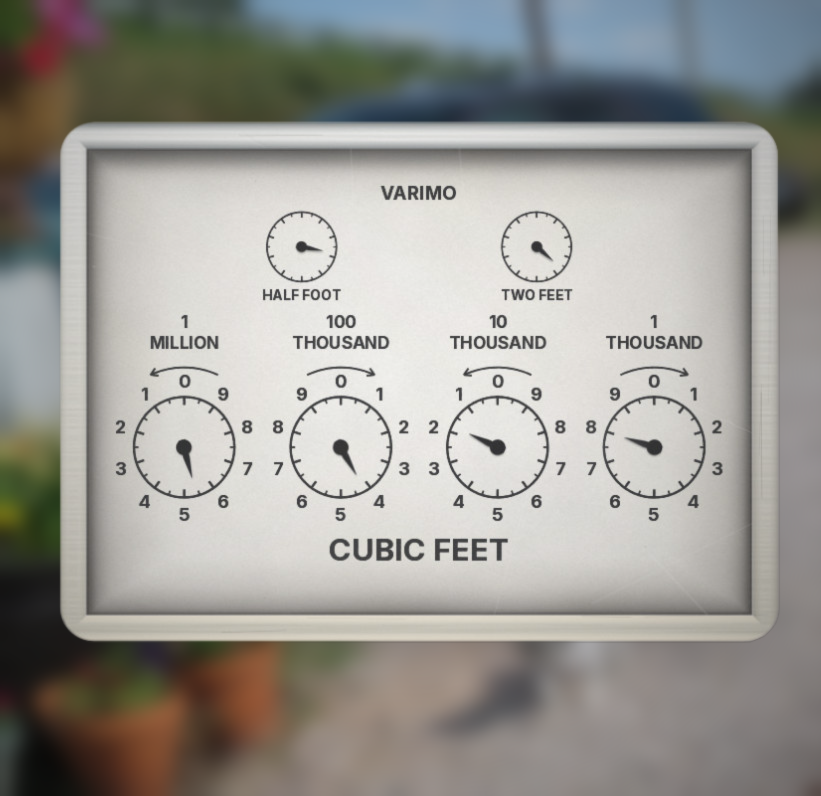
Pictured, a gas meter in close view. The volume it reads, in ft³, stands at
541800 ft³
